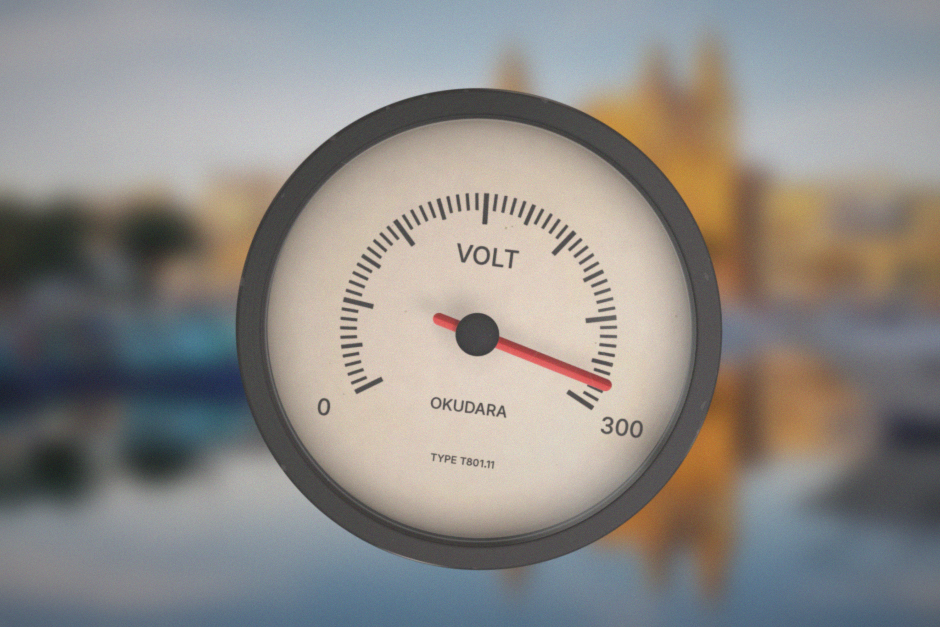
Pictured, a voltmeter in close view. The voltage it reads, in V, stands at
285 V
